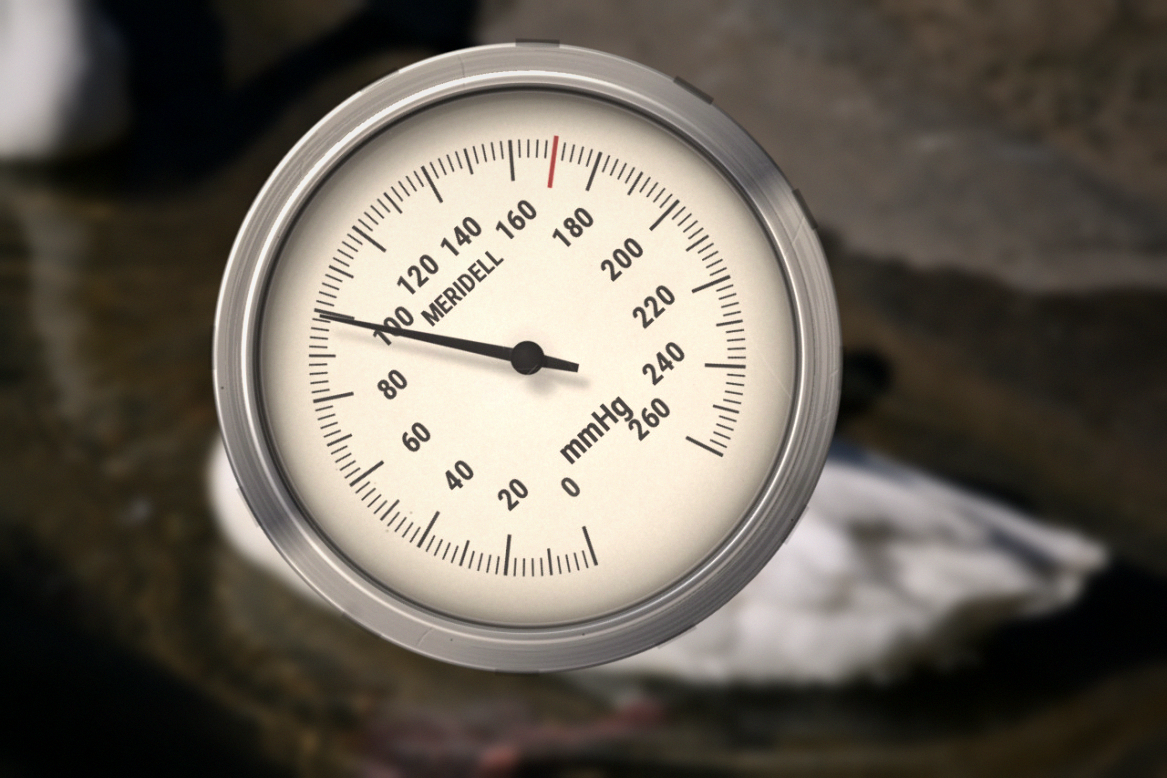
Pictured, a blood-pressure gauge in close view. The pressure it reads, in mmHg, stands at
99 mmHg
